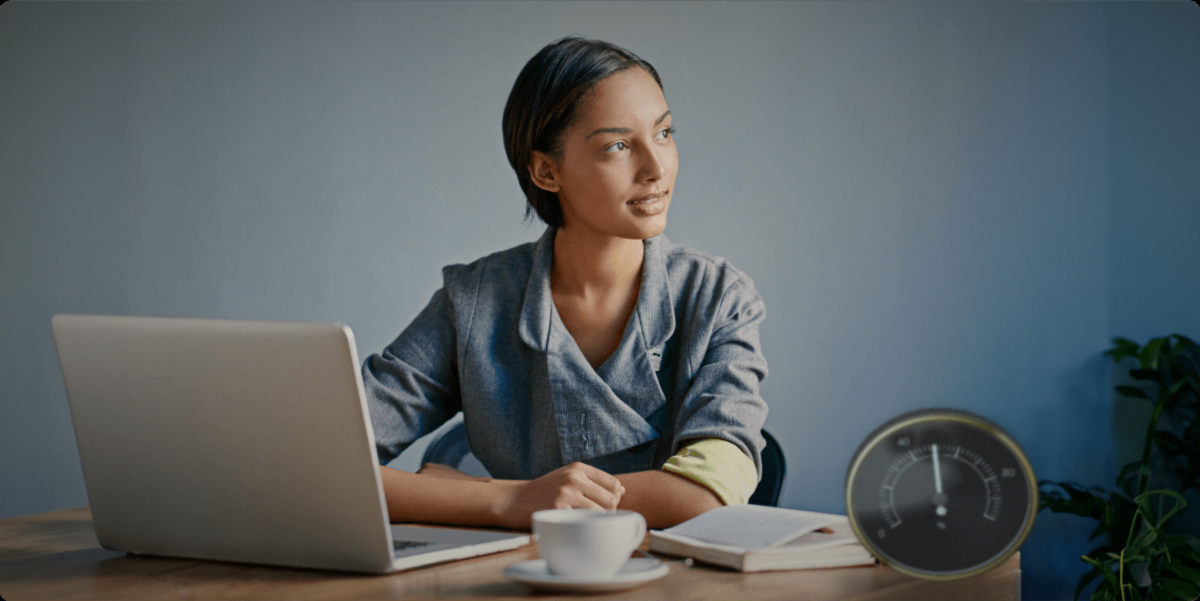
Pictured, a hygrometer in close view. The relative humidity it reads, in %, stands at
50 %
